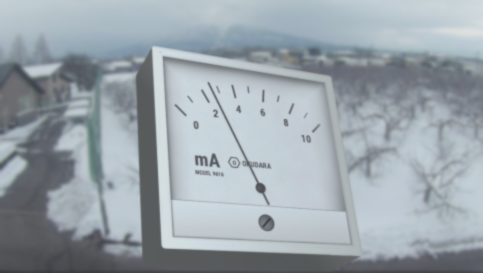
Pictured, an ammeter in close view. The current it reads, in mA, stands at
2.5 mA
